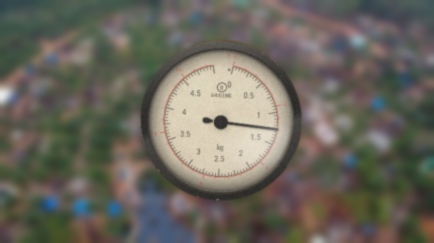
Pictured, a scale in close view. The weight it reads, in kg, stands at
1.25 kg
